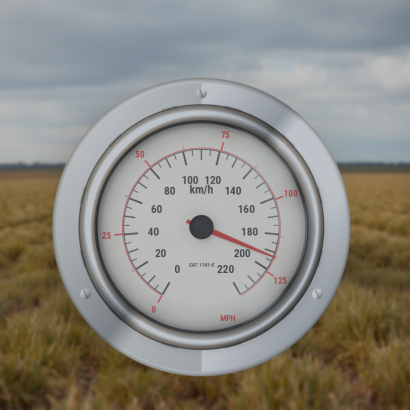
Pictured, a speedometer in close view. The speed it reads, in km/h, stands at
192.5 km/h
